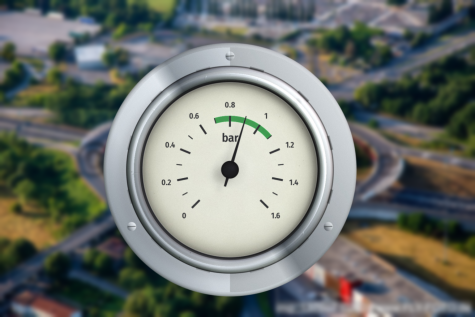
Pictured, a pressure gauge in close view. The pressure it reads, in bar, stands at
0.9 bar
